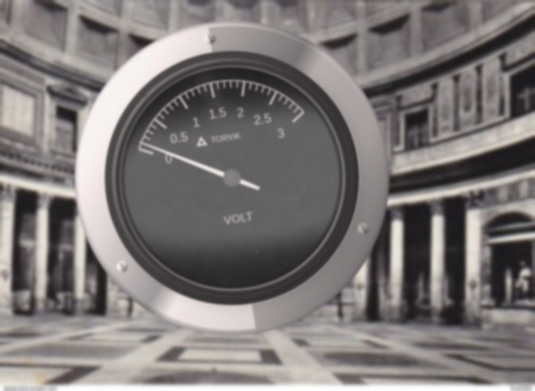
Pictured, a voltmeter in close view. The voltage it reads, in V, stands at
0.1 V
